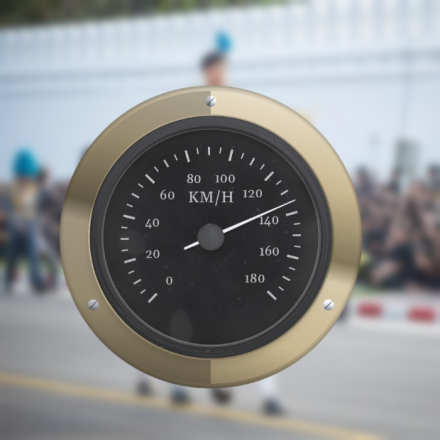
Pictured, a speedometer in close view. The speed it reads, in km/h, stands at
135 km/h
